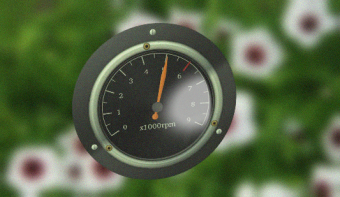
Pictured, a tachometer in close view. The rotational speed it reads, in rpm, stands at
5000 rpm
